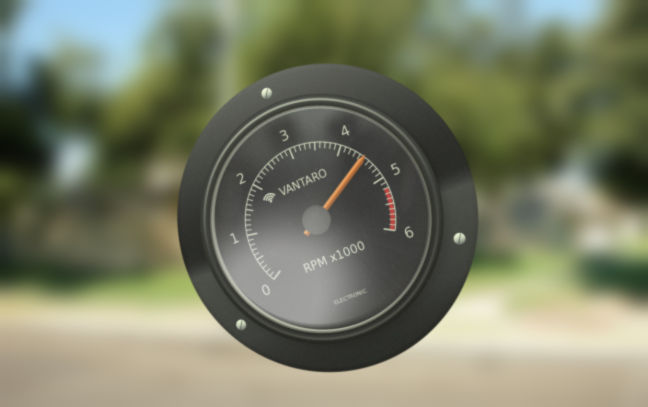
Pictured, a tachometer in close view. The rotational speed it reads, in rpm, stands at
4500 rpm
